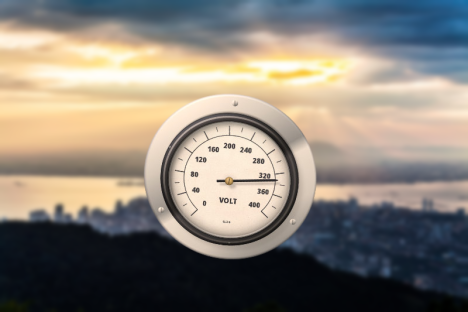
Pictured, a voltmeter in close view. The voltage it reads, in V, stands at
330 V
